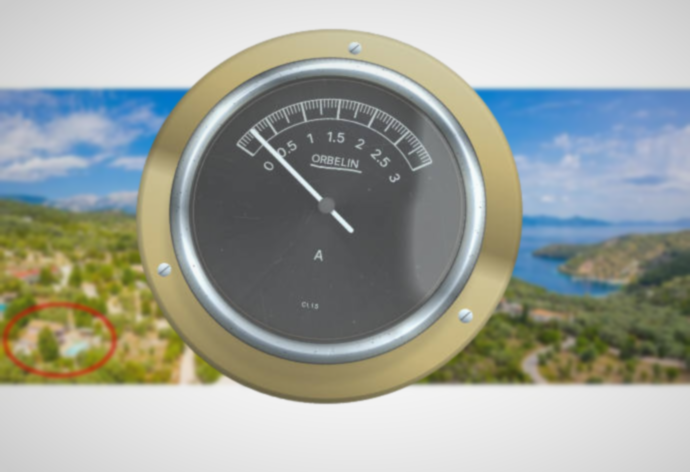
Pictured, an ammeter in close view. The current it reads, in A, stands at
0.25 A
